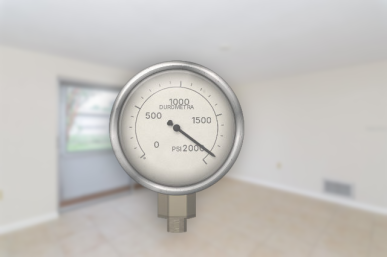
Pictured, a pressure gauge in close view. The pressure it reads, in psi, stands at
1900 psi
